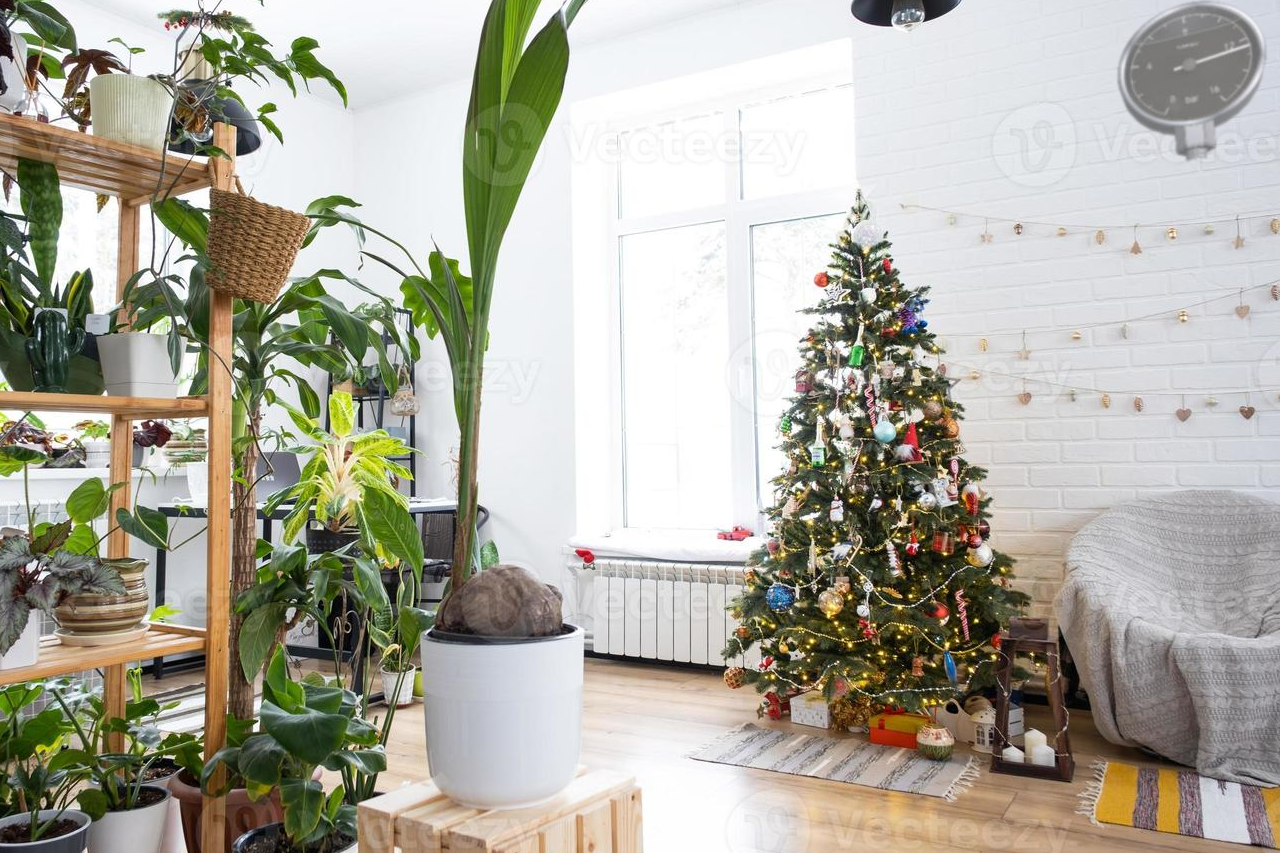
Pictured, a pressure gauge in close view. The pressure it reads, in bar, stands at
12.5 bar
